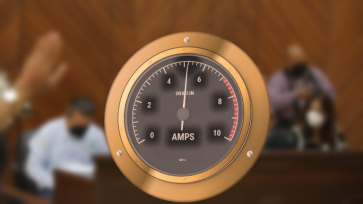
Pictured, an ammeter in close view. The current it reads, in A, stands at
5.2 A
